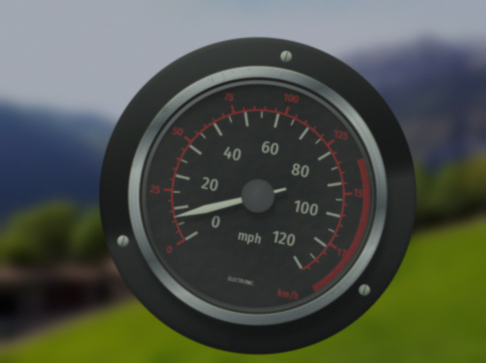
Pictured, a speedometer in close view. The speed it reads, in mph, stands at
7.5 mph
